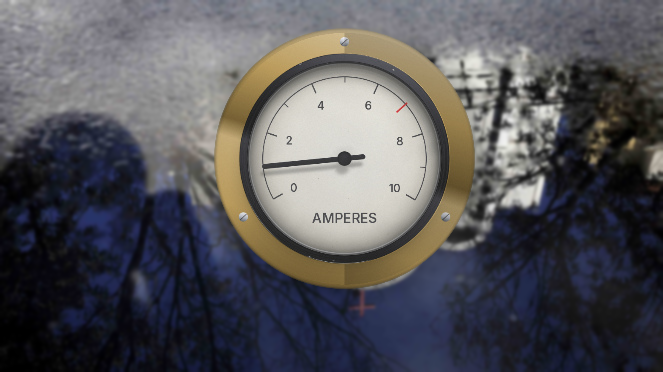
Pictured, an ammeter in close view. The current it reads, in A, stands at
1 A
